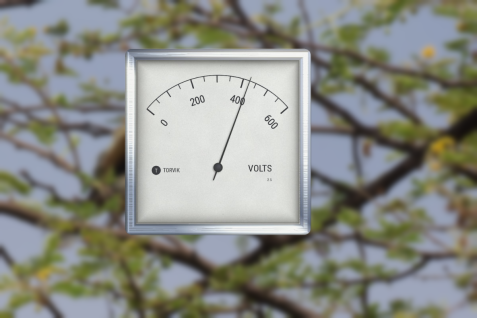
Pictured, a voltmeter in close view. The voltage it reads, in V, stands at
425 V
